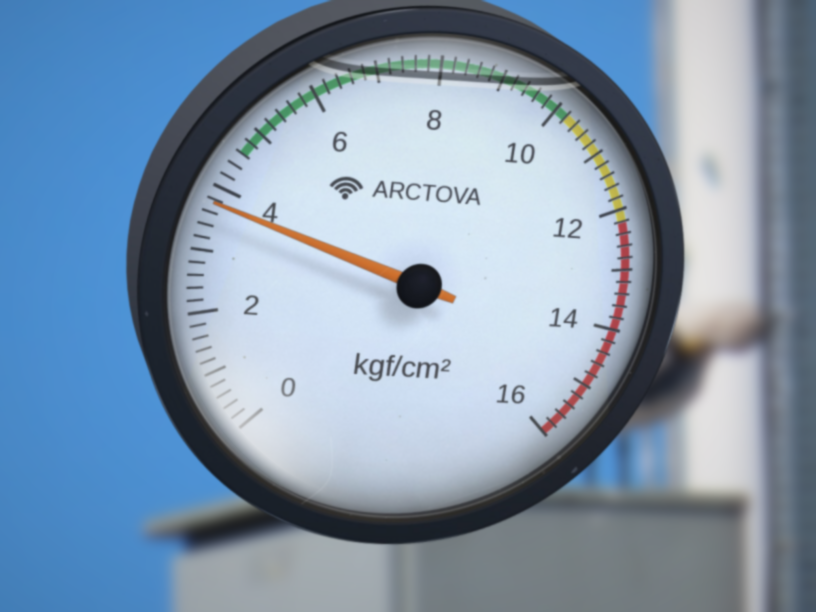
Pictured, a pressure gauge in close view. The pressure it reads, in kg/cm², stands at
3.8 kg/cm²
